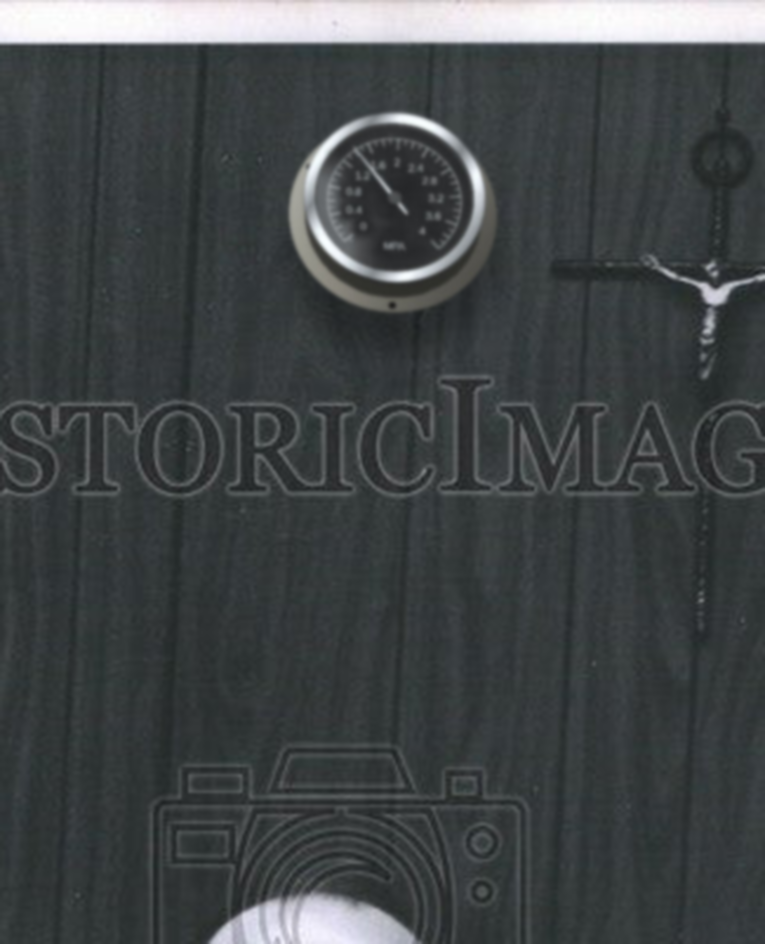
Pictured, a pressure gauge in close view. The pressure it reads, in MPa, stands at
1.4 MPa
